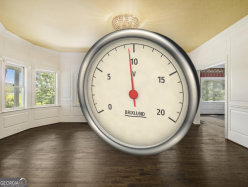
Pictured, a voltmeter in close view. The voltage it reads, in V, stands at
9.5 V
